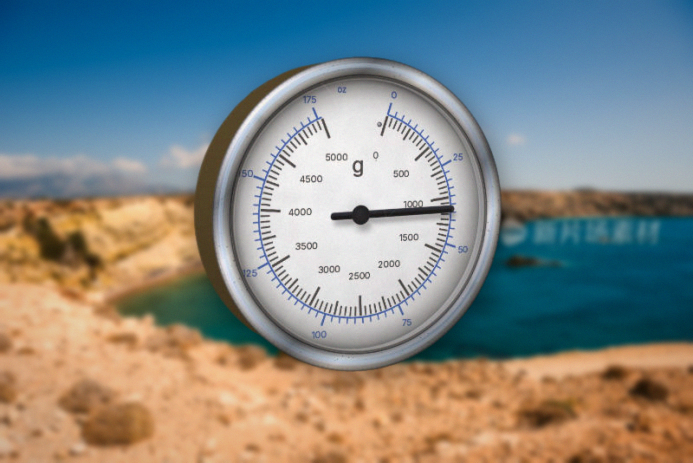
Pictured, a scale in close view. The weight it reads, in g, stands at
1100 g
